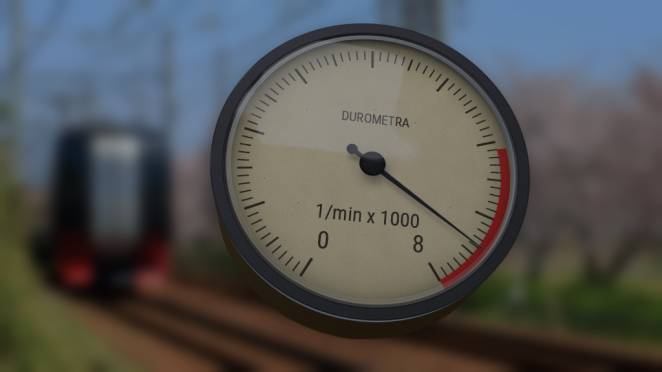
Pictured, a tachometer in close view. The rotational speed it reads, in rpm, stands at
7400 rpm
